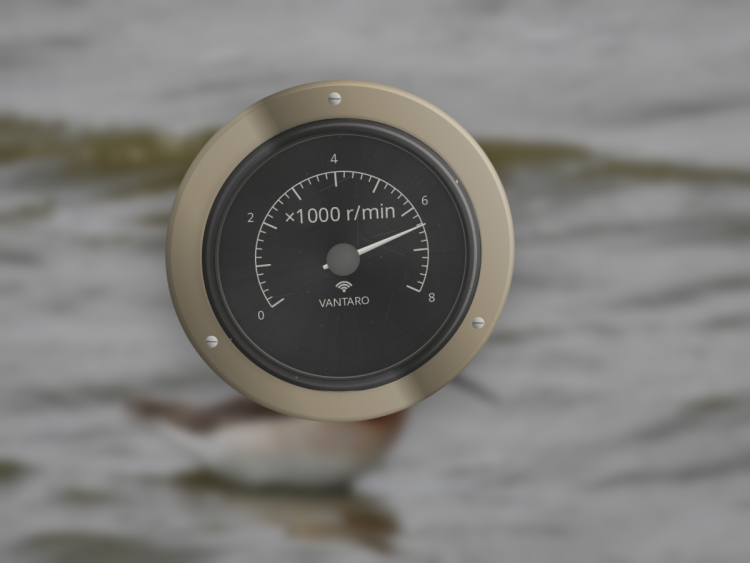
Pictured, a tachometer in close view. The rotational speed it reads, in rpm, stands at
6400 rpm
